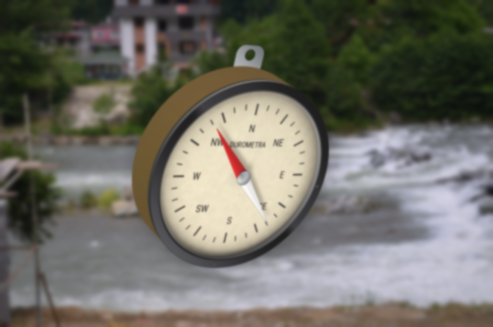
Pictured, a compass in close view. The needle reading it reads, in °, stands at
320 °
